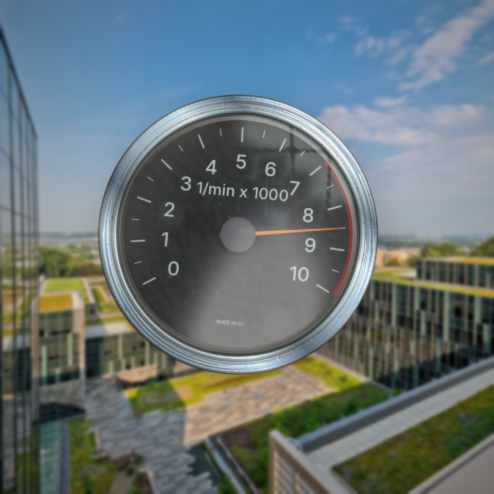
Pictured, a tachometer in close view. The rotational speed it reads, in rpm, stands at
8500 rpm
